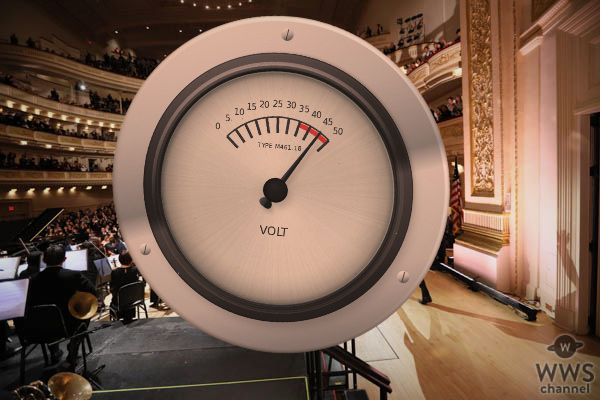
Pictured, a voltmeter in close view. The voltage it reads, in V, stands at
45 V
